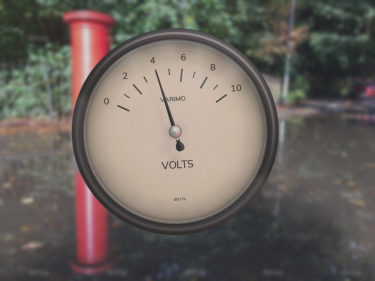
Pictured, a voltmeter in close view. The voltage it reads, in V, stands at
4 V
